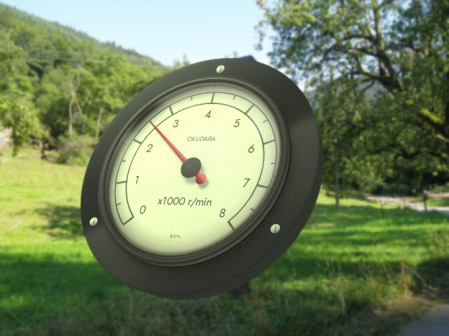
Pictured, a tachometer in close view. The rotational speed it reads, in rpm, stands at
2500 rpm
